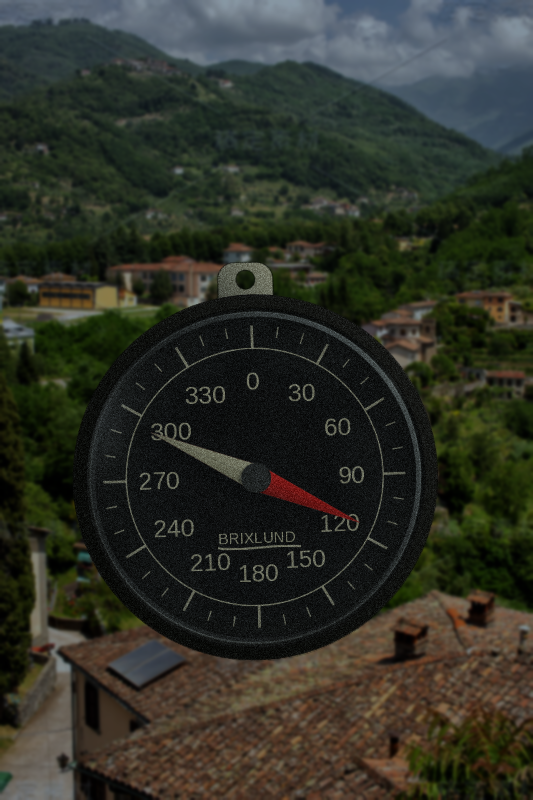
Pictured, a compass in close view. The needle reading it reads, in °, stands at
115 °
